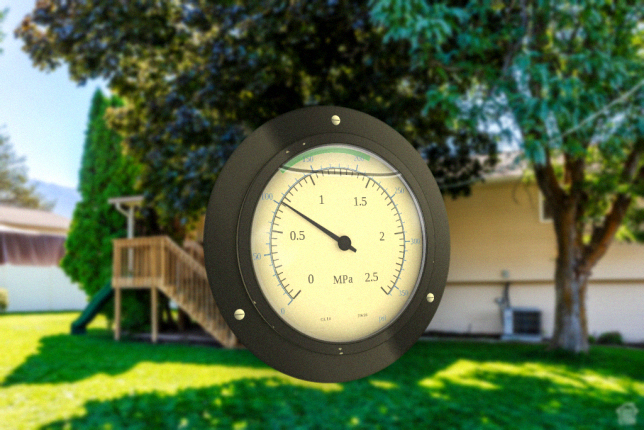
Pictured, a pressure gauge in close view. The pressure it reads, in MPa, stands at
0.7 MPa
